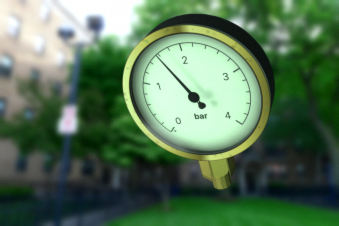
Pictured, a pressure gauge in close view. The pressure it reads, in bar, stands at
1.6 bar
